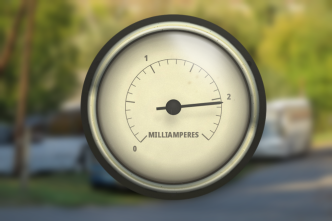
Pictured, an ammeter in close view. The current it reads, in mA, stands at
2.05 mA
